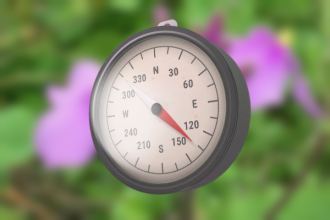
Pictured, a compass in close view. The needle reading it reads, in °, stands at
135 °
